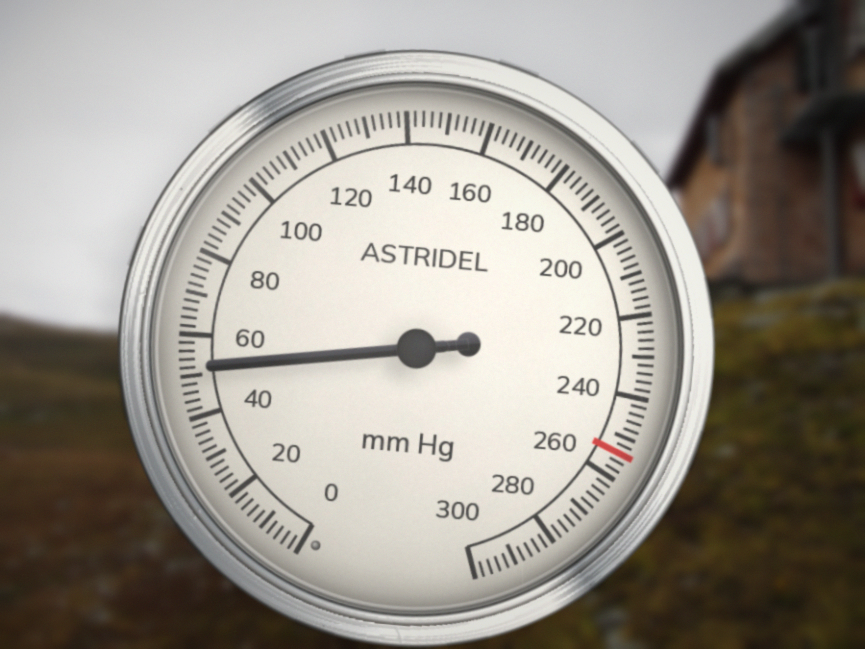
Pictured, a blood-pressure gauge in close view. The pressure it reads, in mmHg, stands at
52 mmHg
